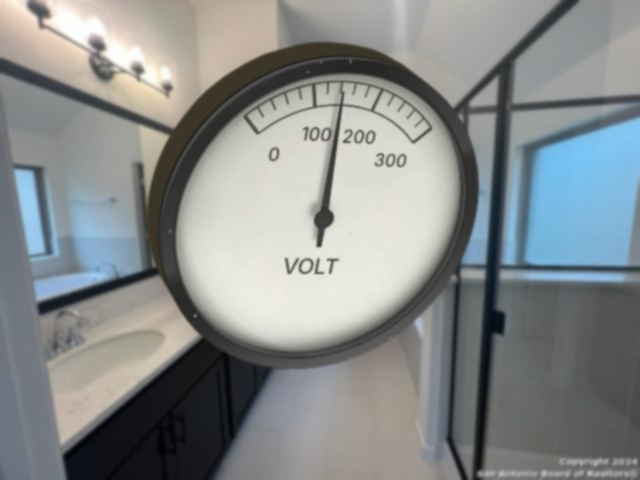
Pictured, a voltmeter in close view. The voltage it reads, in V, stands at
140 V
